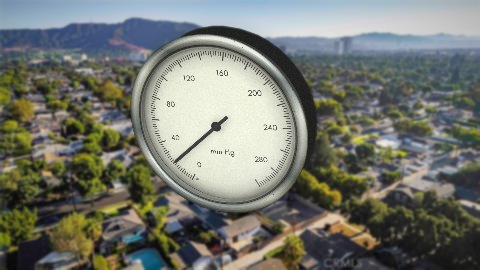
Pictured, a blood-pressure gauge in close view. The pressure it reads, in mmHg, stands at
20 mmHg
